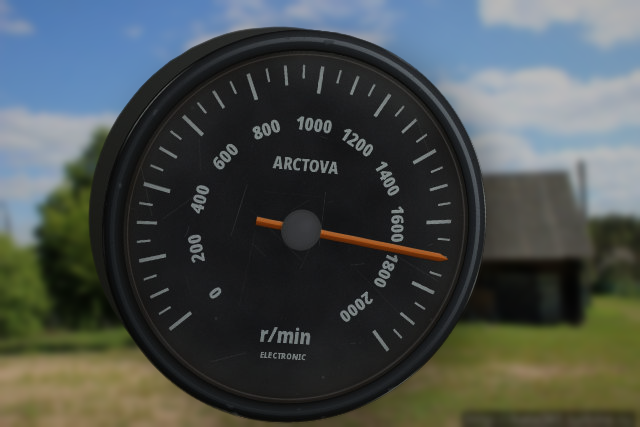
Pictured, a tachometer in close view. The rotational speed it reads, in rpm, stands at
1700 rpm
